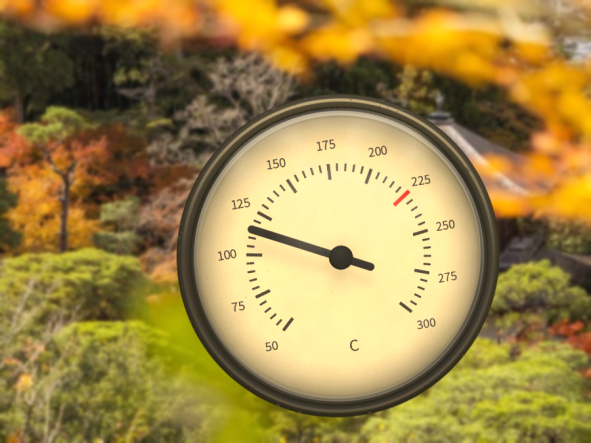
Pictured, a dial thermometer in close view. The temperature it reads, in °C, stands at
115 °C
